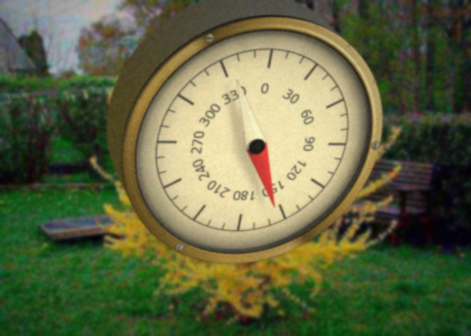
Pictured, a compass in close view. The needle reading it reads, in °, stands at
155 °
